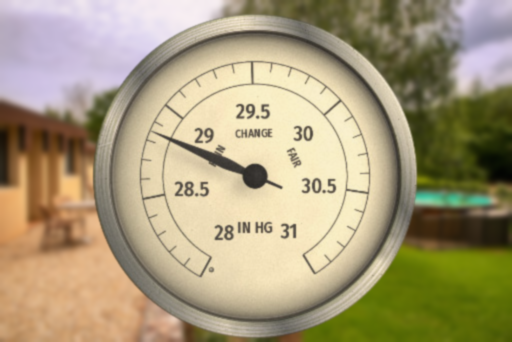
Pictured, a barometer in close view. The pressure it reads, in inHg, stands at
28.85 inHg
